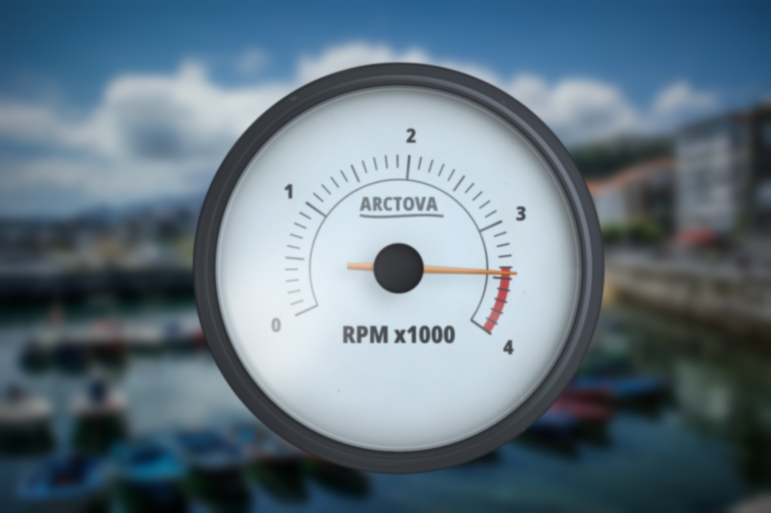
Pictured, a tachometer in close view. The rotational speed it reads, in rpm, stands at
3450 rpm
